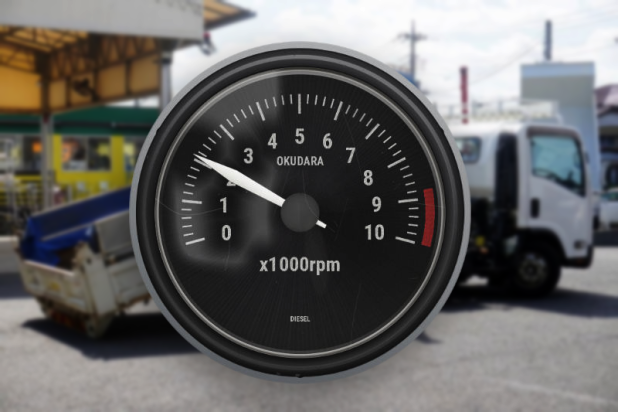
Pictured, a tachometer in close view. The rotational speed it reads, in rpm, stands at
2100 rpm
